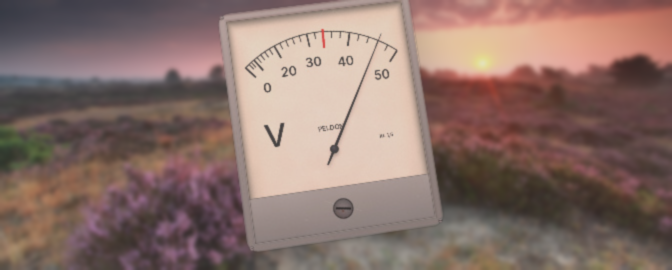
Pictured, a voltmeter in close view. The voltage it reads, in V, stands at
46 V
